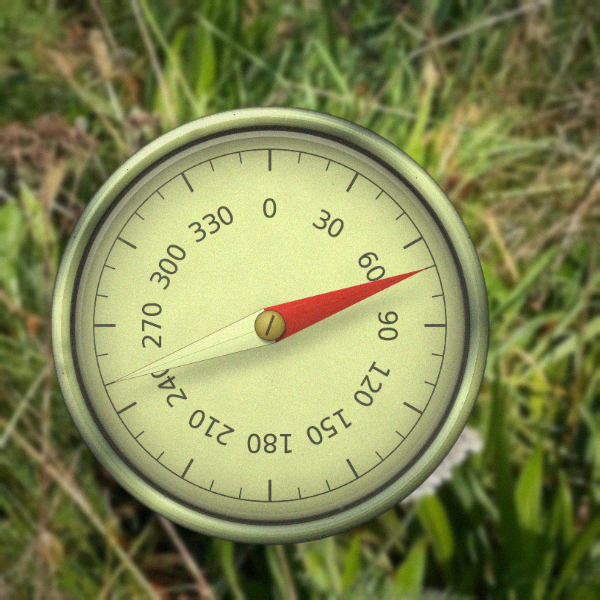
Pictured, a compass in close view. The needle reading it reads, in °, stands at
70 °
